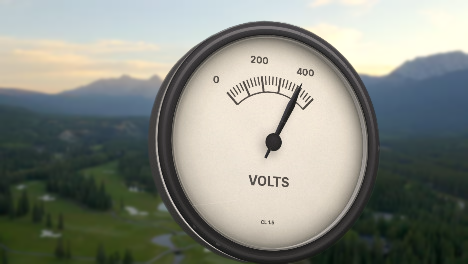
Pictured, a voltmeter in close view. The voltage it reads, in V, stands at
400 V
